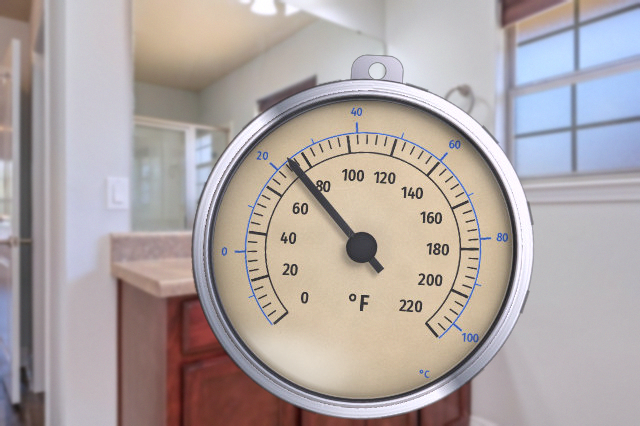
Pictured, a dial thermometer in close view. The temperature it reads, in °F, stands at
74 °F
